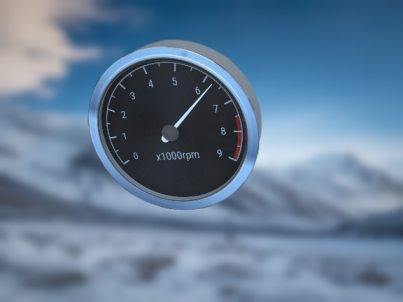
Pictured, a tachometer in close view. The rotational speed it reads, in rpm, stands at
6250 rpm
